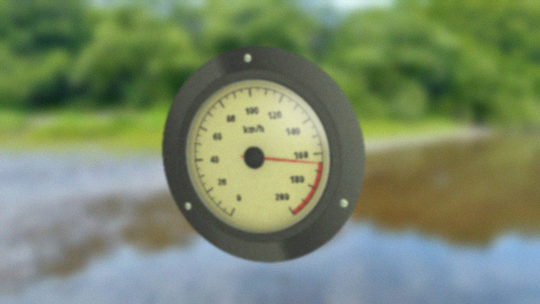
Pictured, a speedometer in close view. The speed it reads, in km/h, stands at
165 km/h
